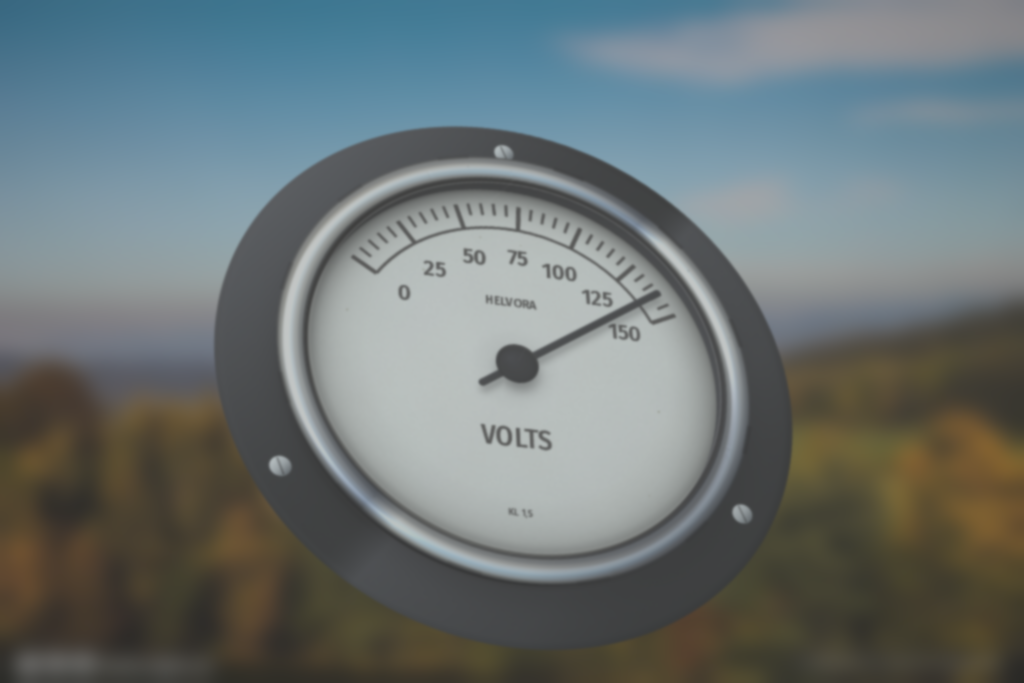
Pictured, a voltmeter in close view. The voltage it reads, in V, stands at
140 V
